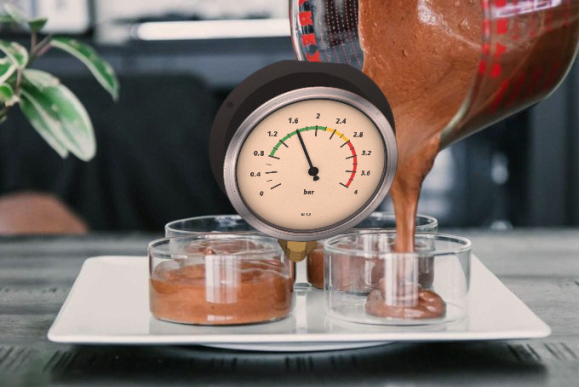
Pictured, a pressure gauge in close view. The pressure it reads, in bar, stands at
1.6 bar
